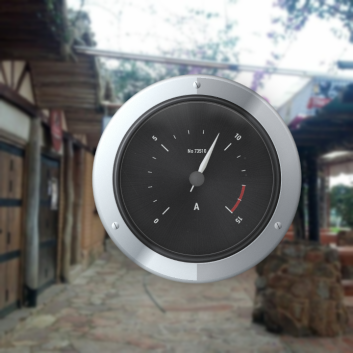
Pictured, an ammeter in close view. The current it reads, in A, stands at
9 A
